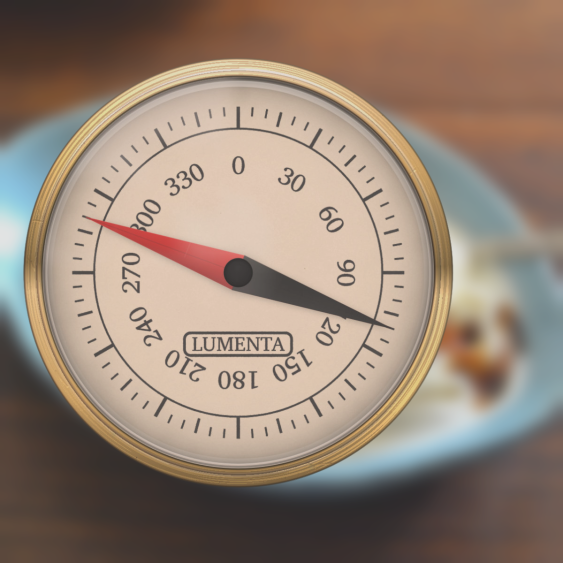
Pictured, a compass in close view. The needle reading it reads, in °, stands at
290 °
